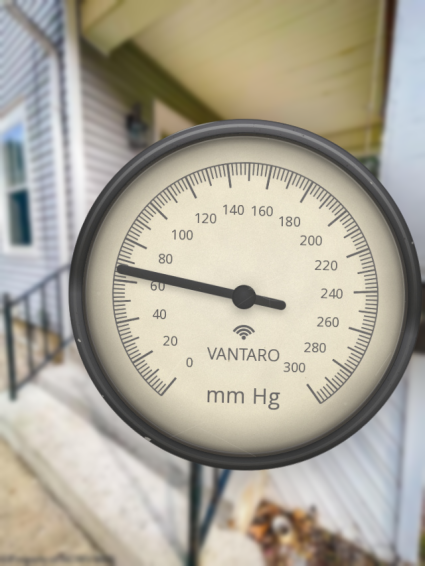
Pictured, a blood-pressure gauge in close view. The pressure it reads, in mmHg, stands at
66 mmHg
